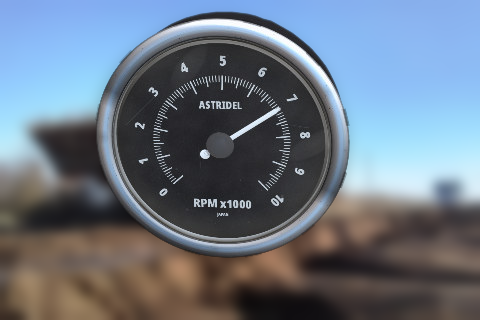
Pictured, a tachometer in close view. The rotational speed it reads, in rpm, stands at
7000 rpm
